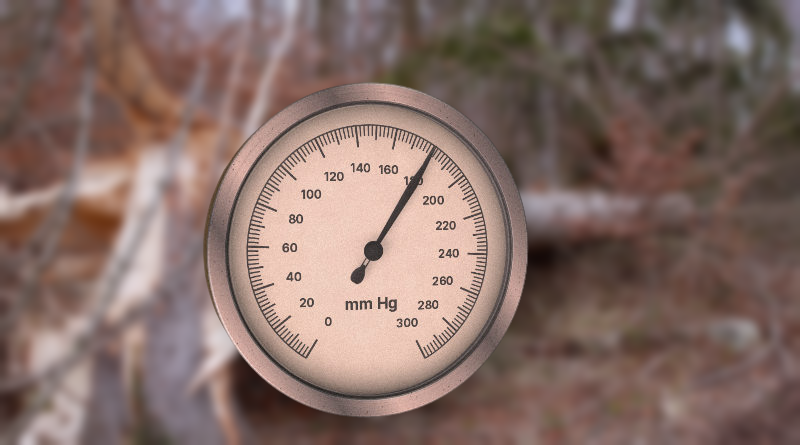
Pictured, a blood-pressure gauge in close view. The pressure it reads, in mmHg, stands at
180 mmHg
